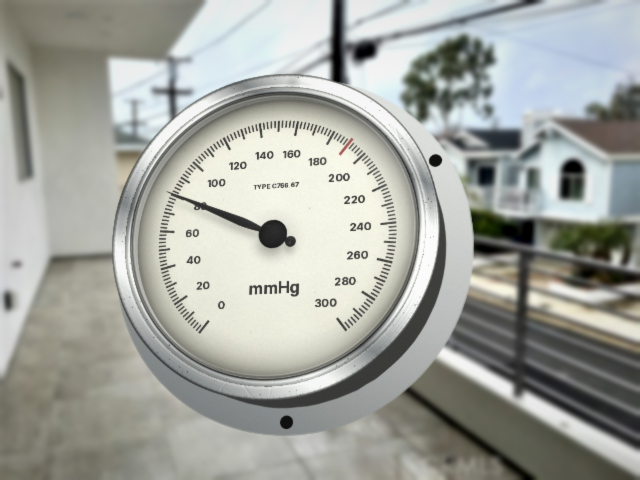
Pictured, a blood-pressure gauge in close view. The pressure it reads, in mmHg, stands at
80 mmHg
